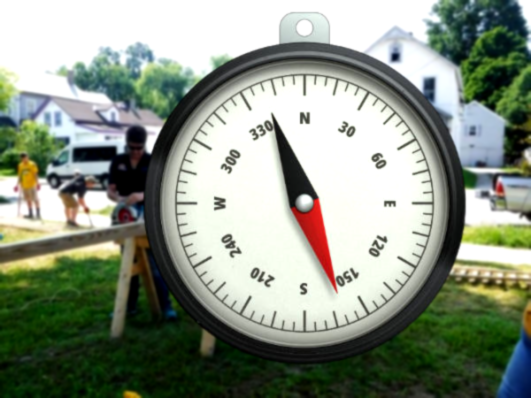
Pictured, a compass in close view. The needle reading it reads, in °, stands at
160 °
